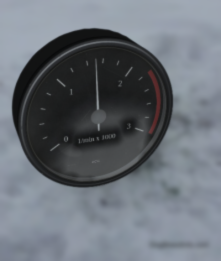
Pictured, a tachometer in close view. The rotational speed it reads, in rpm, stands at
1500 rpm
